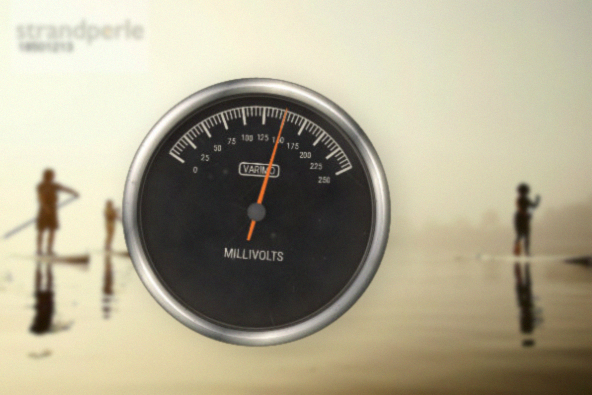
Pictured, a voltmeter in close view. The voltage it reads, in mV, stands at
150 mV
